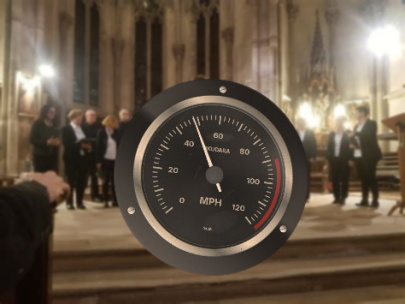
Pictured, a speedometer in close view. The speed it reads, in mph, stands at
48 mph
